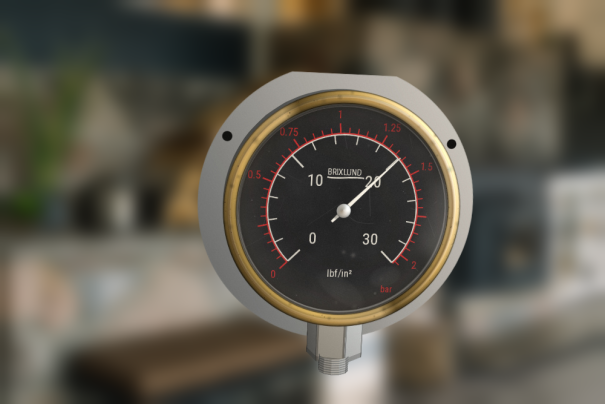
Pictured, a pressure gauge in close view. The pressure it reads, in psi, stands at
20 psi
